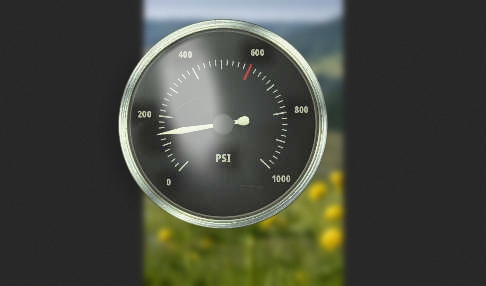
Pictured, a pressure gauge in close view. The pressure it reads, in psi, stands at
140 psi
